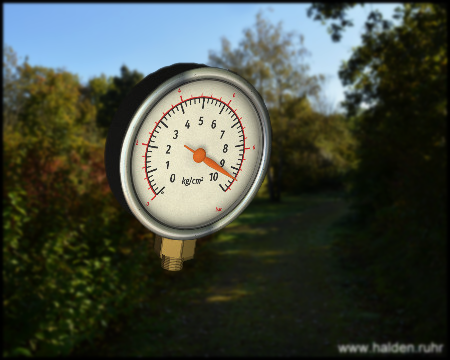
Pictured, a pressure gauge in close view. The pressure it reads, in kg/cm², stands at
9.4 kg/cm²
